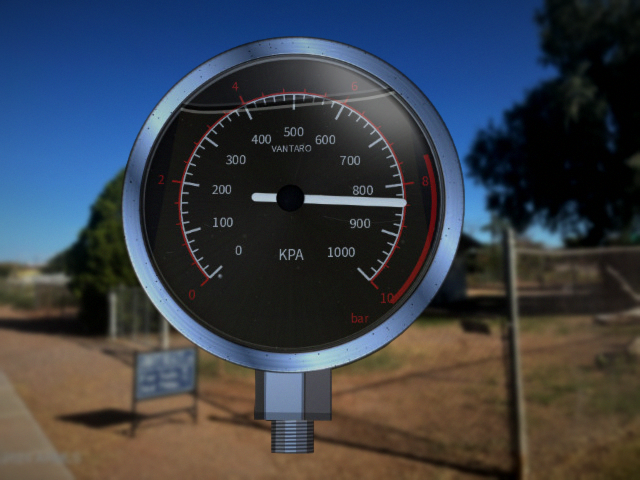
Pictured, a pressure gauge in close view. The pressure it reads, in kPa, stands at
840 kPa
